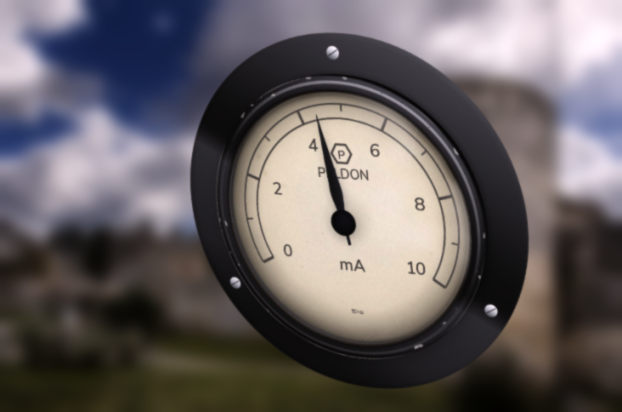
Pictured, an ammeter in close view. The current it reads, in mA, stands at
4.5 mA
